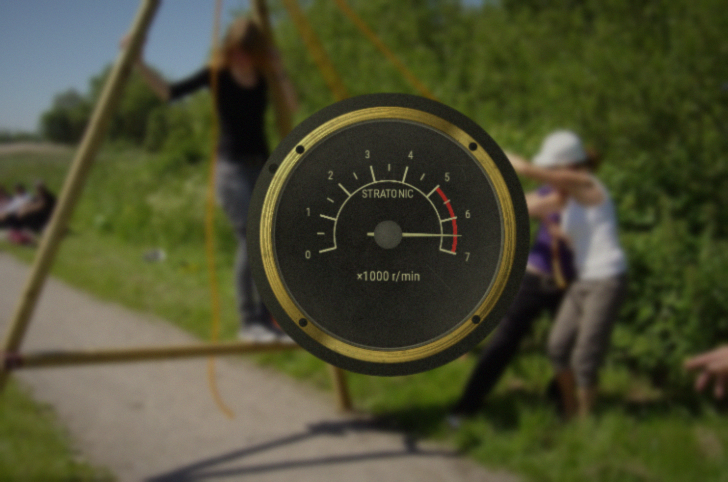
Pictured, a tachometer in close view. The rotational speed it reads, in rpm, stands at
6500 rpm
